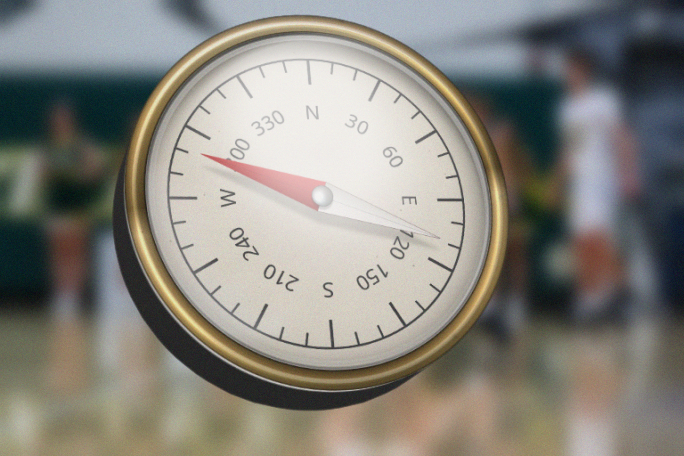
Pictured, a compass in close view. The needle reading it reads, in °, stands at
290 °
